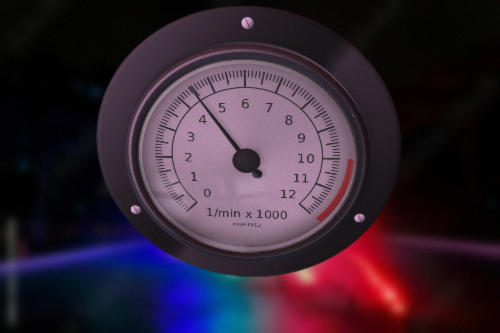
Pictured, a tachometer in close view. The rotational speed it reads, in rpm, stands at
4500 rpm
